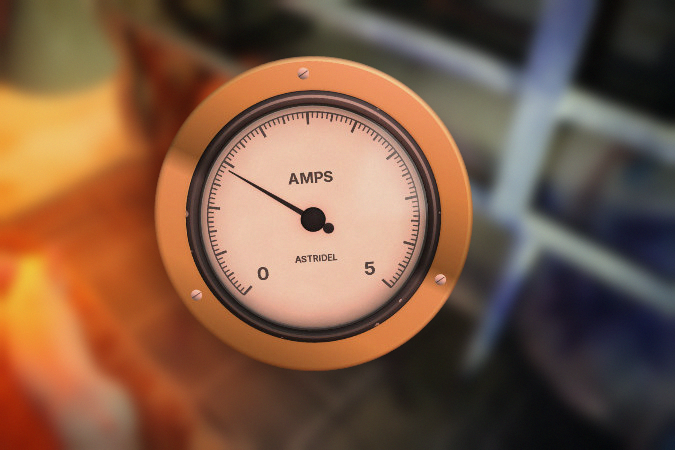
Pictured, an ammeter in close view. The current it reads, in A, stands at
1.45 A
